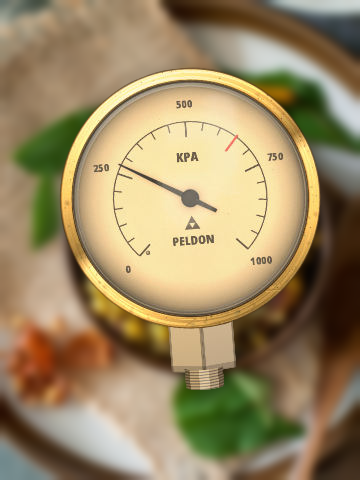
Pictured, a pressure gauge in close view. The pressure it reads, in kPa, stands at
275 kPa
